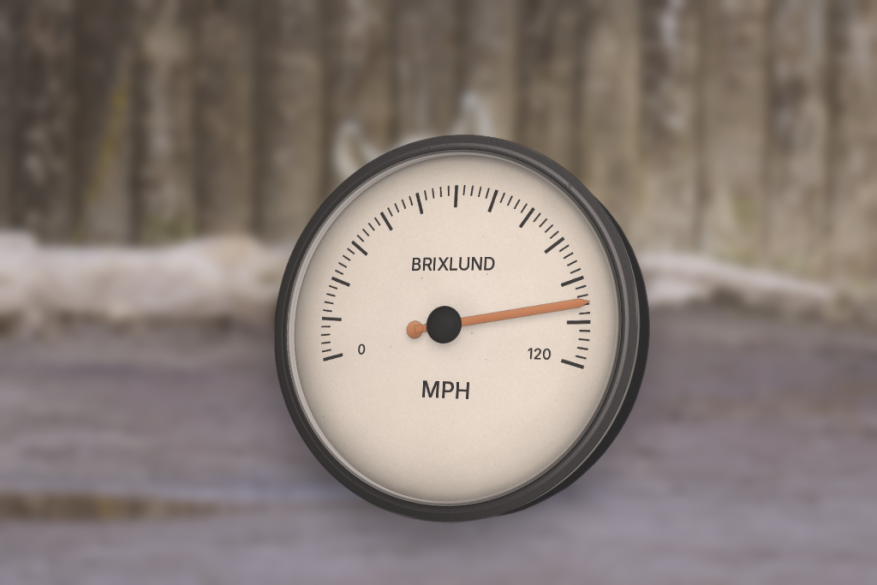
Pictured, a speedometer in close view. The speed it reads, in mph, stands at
106 mph
